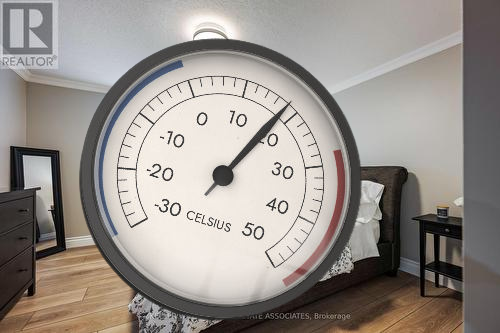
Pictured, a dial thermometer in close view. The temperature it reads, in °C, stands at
18 °C
